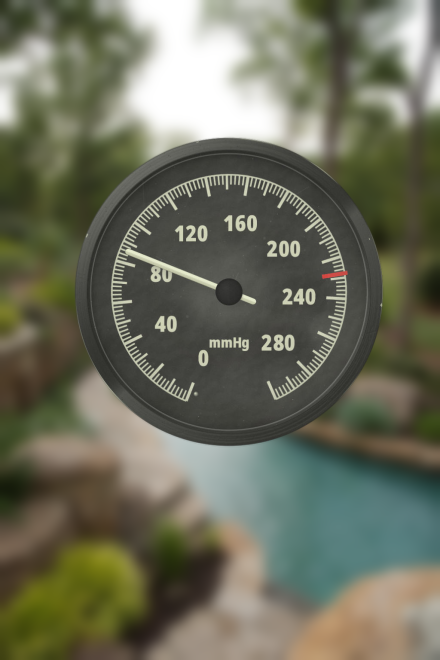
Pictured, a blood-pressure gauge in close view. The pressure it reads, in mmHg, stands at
86 mmHg
